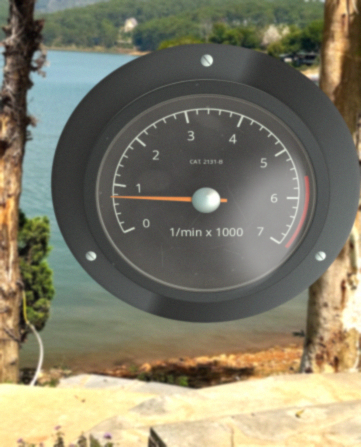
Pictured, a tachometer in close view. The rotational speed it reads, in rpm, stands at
800 rpm
